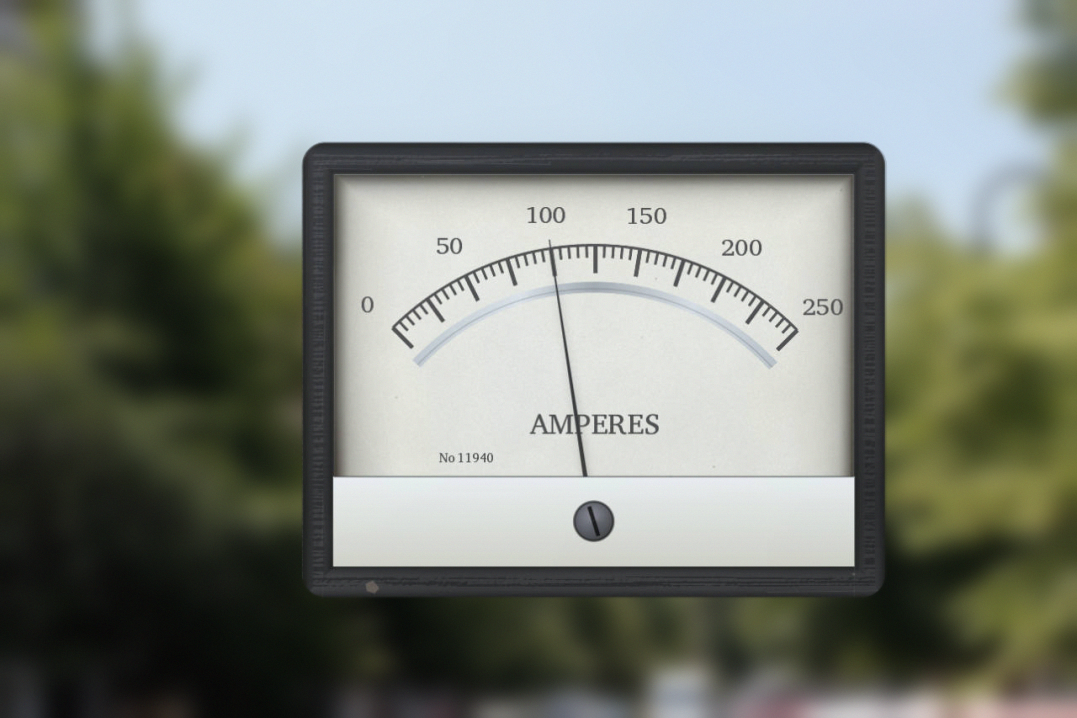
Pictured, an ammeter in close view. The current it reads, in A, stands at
100 A
